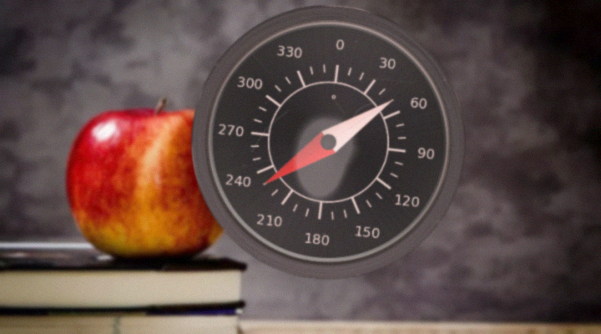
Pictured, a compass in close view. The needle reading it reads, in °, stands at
230 °
